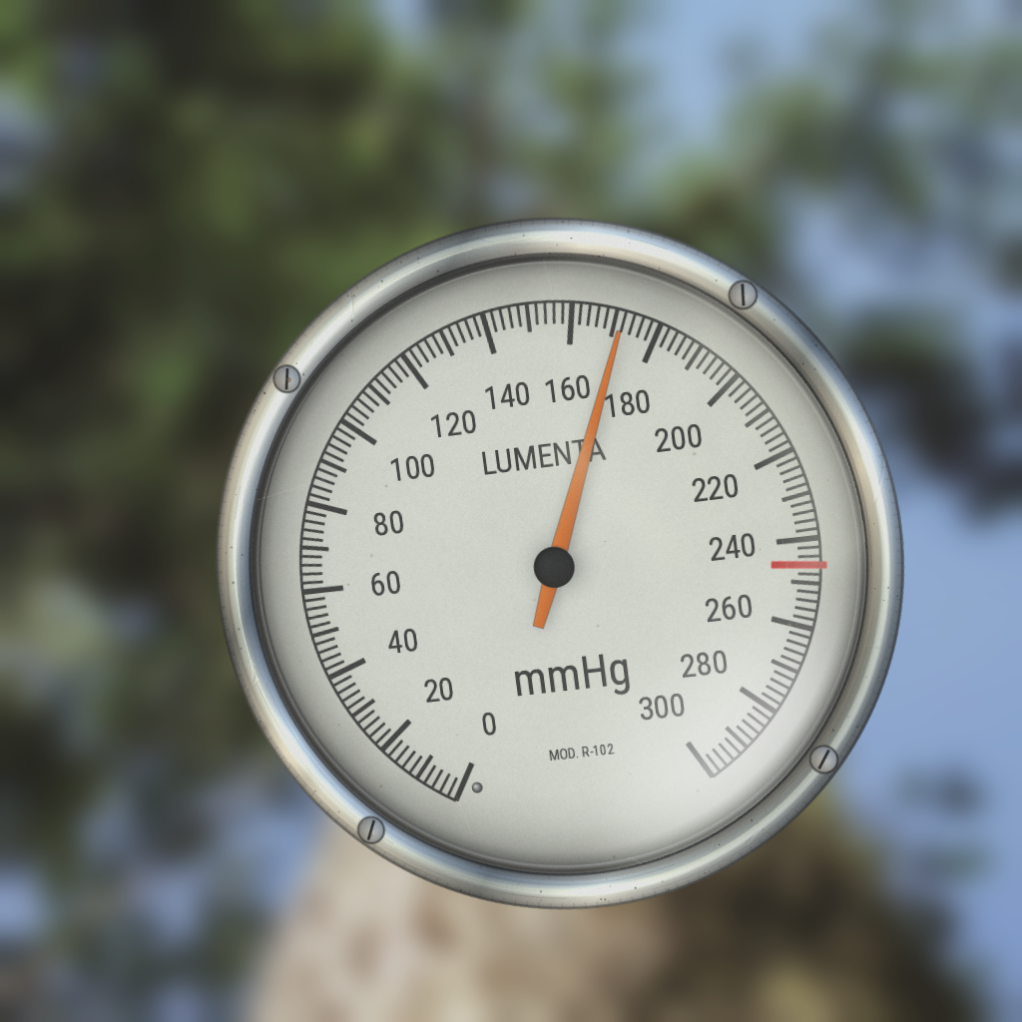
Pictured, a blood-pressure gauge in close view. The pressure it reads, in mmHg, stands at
172 mmHg
